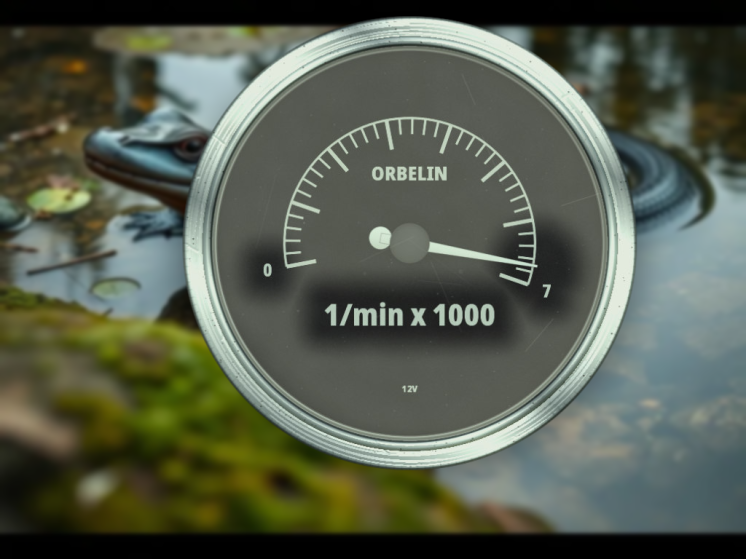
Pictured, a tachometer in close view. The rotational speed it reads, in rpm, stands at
6700 rpm
